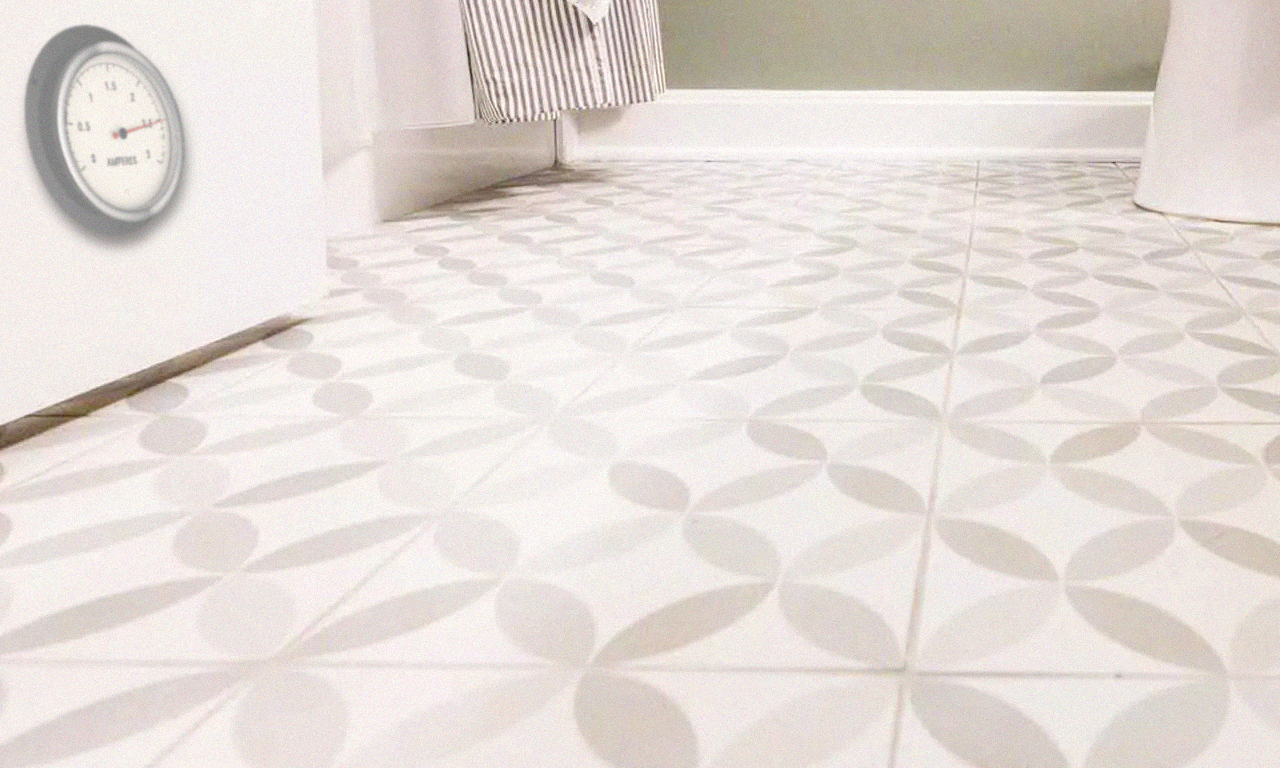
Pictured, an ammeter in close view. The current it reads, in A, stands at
2.5 A
